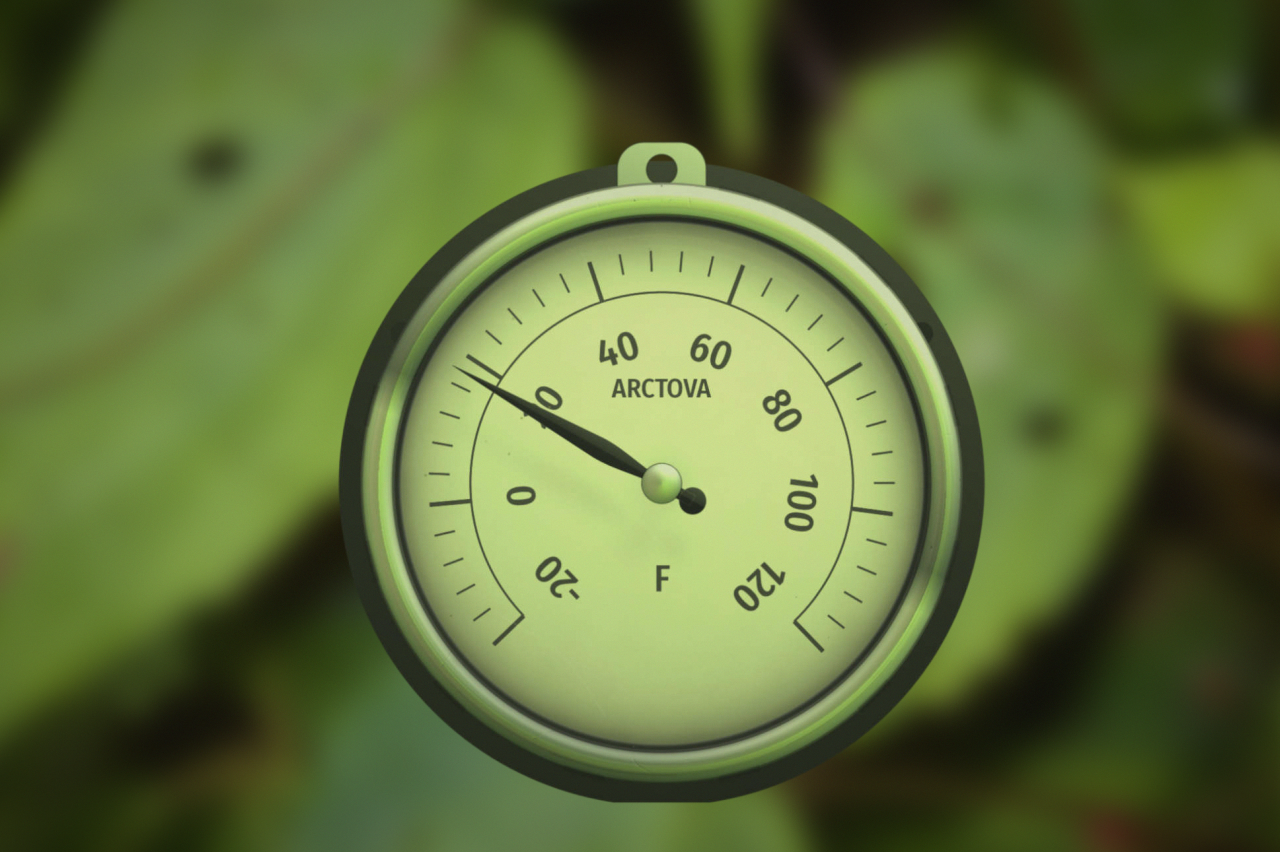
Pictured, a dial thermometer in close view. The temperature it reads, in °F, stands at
18 °F
